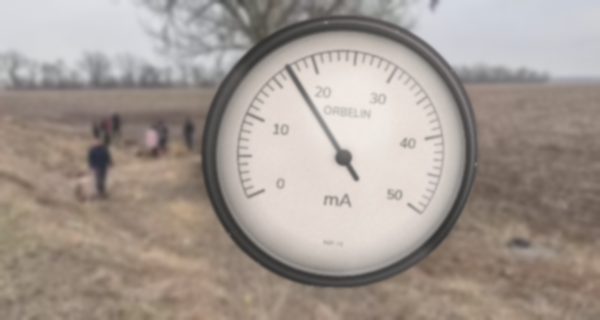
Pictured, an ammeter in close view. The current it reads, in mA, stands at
17 mA
